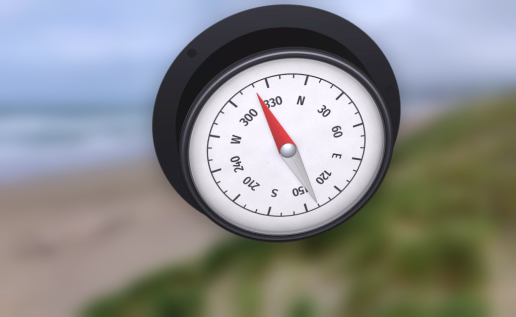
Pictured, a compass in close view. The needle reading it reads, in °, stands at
320 °
